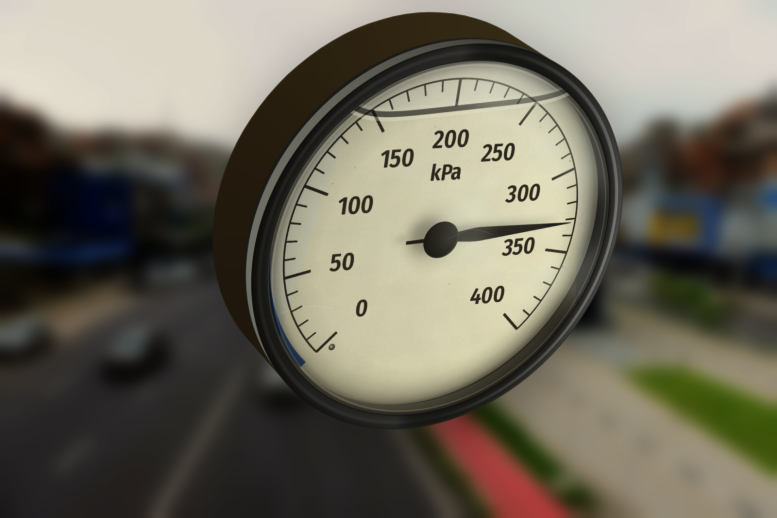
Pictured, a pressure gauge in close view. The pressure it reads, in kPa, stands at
330 kPa
